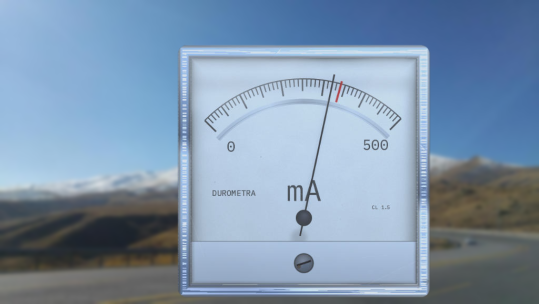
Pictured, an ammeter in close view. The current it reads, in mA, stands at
320 mA
